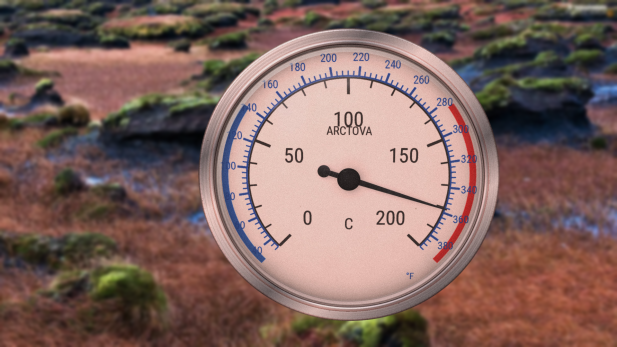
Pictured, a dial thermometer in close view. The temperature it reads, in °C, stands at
180 °C
